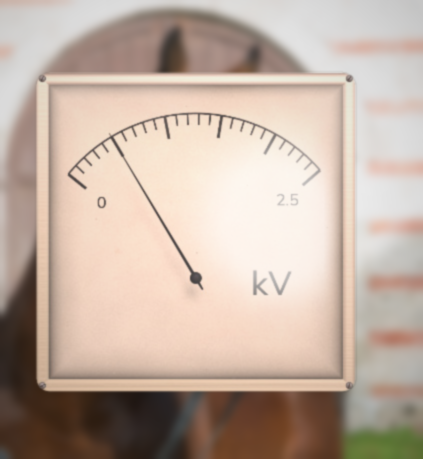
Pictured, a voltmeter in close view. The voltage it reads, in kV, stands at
0.5 kV
